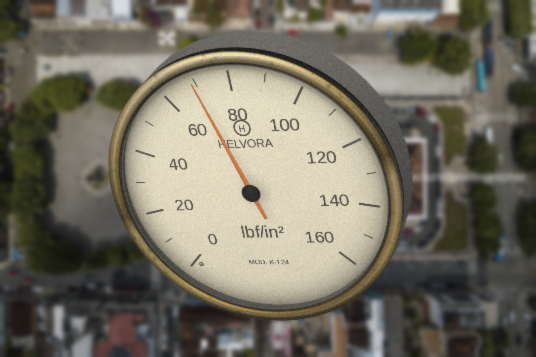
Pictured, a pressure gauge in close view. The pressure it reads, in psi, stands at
70 psi
